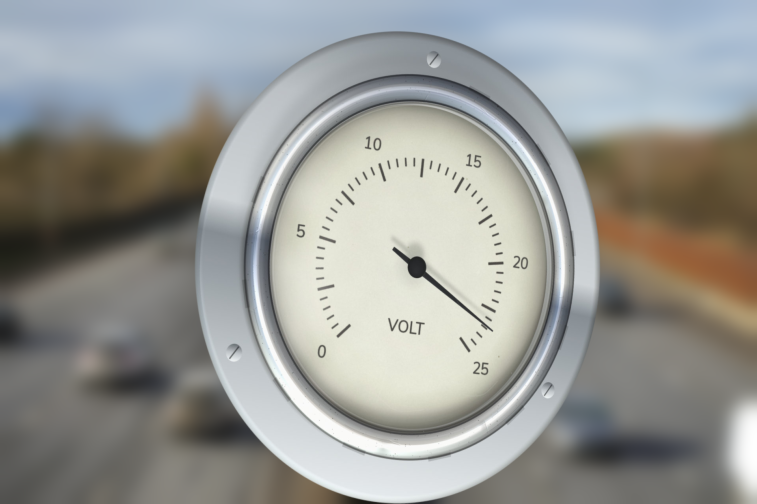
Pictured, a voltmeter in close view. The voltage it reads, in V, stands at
23.5 V
